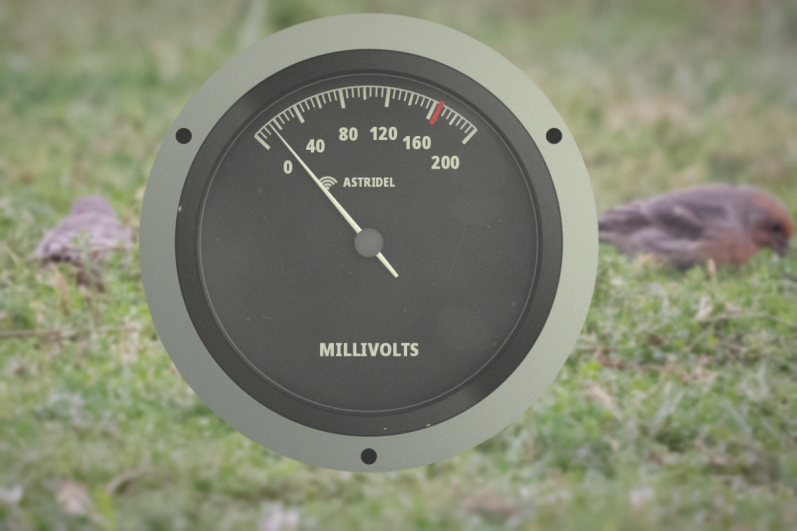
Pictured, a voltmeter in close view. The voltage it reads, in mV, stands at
15 mV
